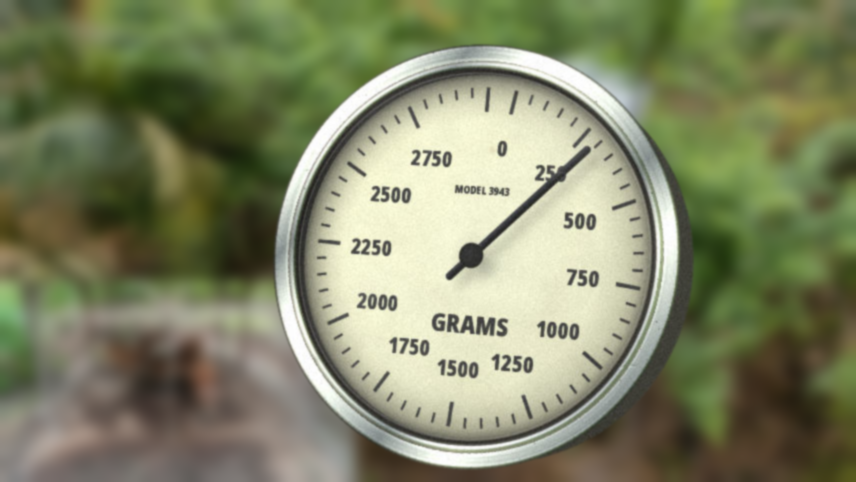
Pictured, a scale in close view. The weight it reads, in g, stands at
300 g
